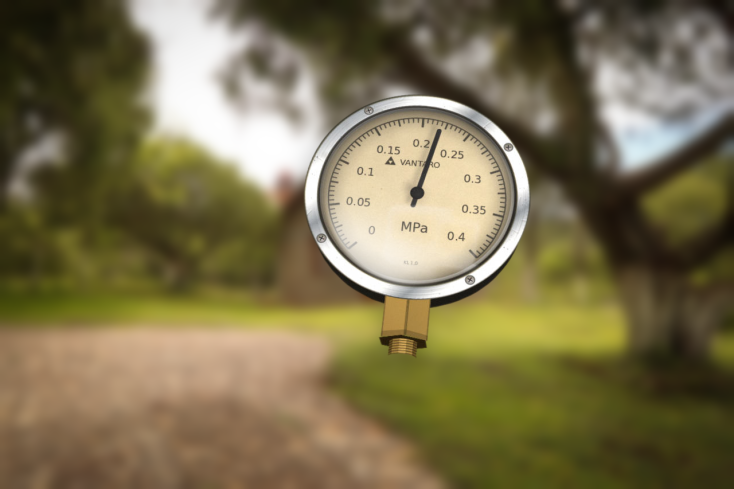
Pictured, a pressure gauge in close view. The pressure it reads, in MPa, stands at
0.22 MPa
